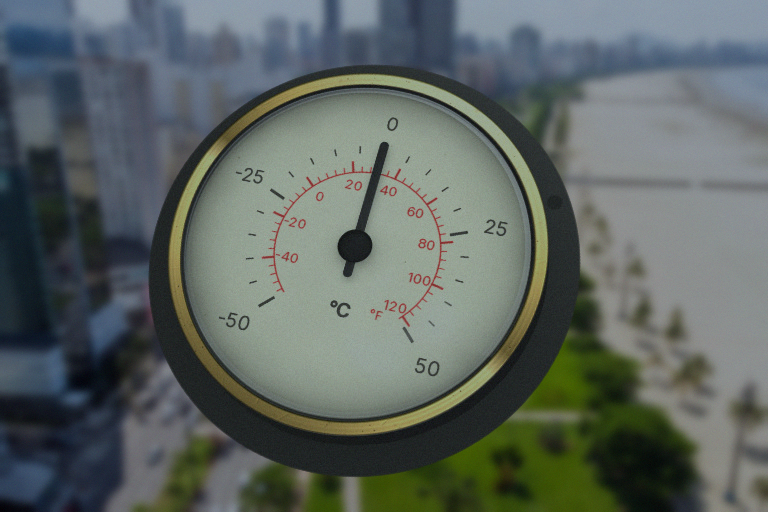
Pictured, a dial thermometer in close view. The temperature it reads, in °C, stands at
0 °C
